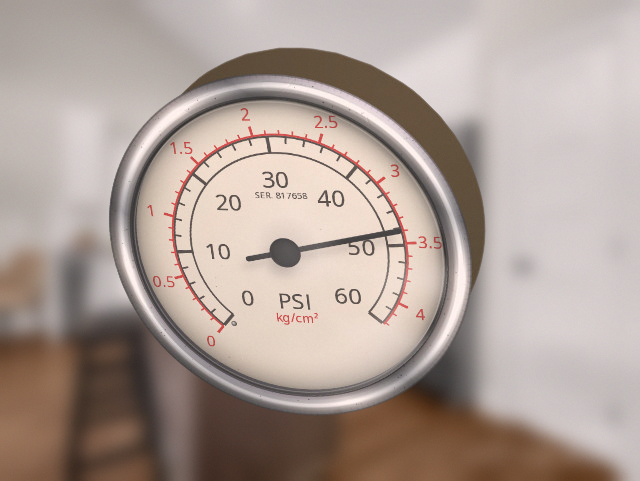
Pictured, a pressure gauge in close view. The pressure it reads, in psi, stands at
48 psi
